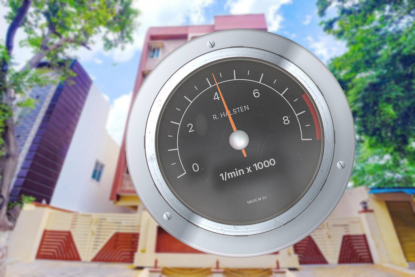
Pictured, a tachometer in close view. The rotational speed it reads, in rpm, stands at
4250 rpm
